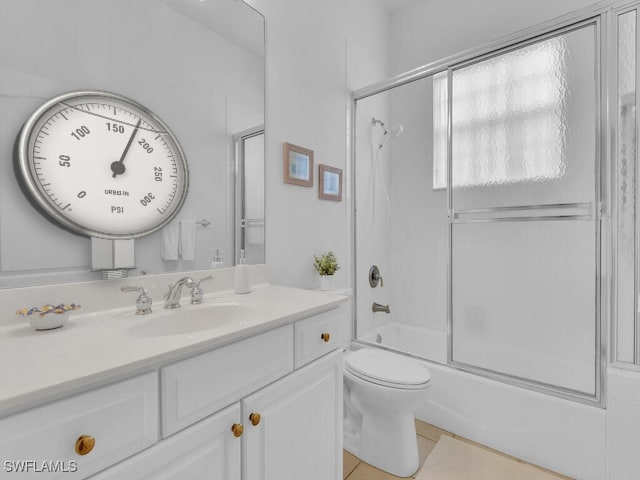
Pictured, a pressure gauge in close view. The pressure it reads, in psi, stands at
175 psi
